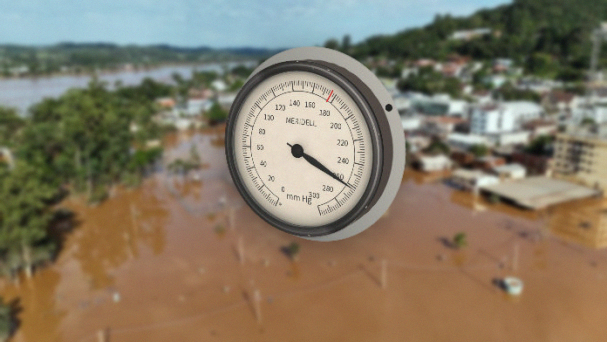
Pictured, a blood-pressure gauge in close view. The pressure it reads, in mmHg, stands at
260 mmHg
